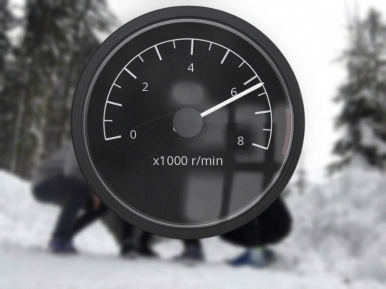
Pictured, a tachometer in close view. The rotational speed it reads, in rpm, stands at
6250 rpm
